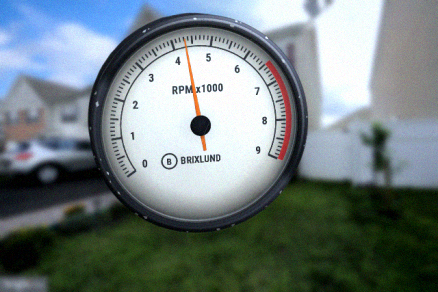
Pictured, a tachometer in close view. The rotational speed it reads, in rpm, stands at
4300 rpm
